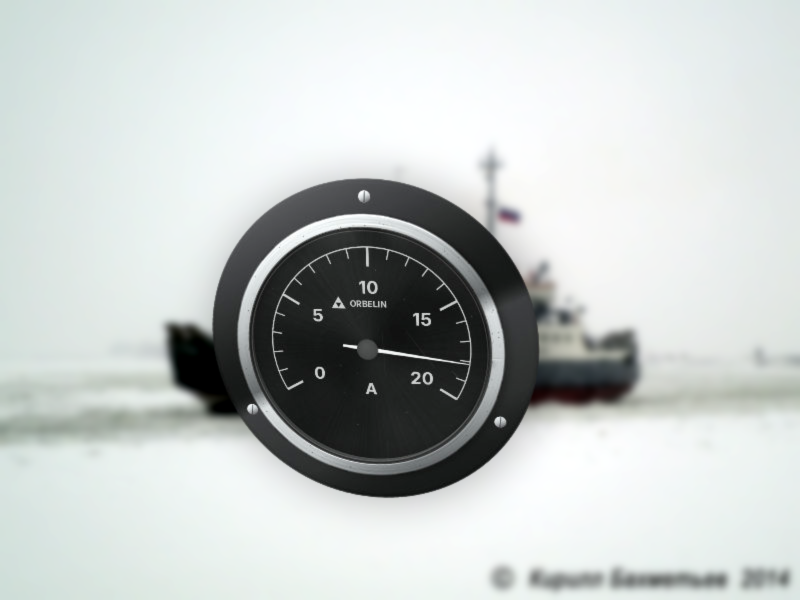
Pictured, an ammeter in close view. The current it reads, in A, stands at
18 A
